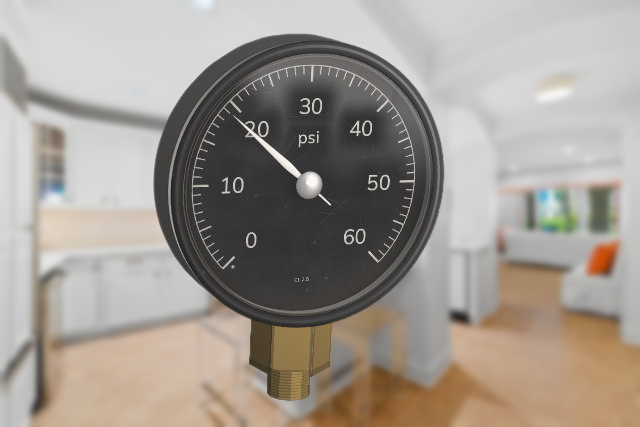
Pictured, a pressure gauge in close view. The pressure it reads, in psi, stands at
19 psi
